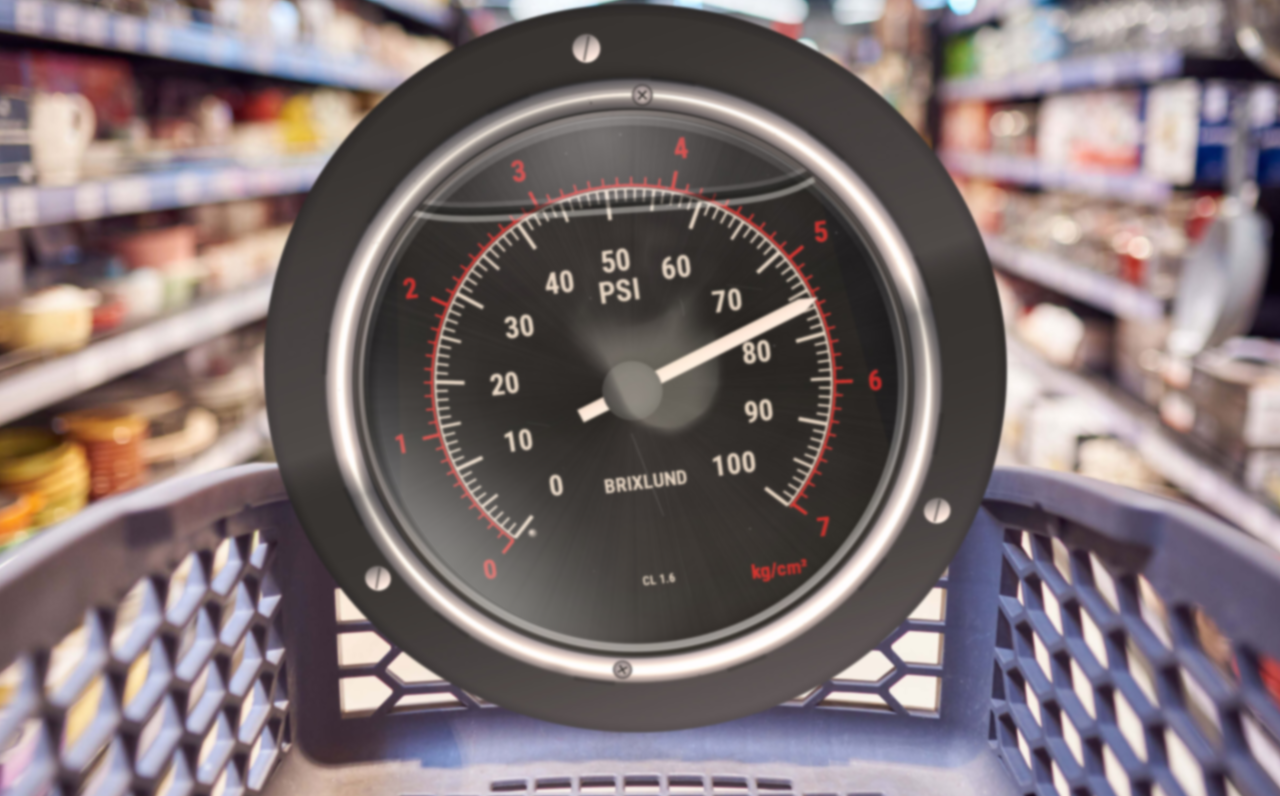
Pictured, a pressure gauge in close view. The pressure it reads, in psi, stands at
76 psi
